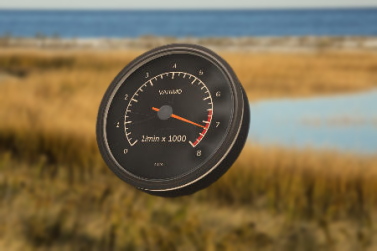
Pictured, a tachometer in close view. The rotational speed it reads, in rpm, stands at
7250 rpm
